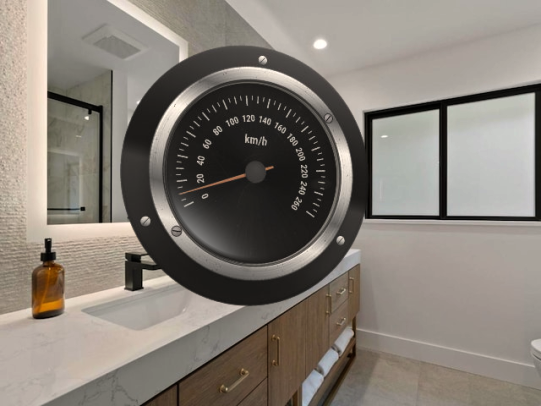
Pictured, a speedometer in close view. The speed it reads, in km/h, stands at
10 km/h
